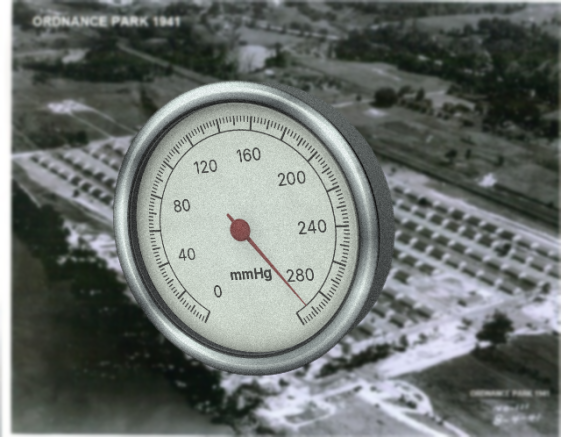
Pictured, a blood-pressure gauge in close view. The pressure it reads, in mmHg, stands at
290 mmHg
